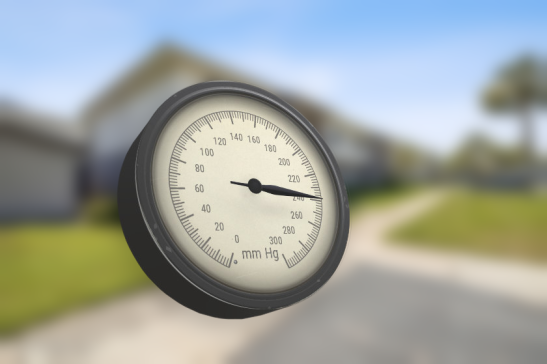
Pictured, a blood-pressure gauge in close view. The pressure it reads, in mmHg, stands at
240 mmHg
